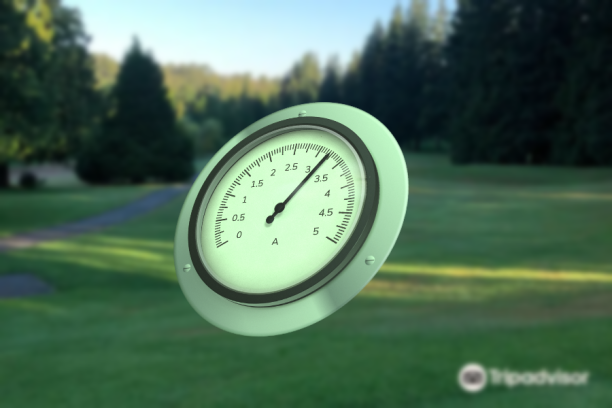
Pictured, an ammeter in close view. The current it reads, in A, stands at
3.25 A
